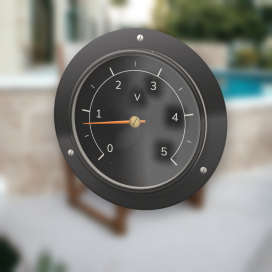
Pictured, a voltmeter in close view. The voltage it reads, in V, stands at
0.75 V
